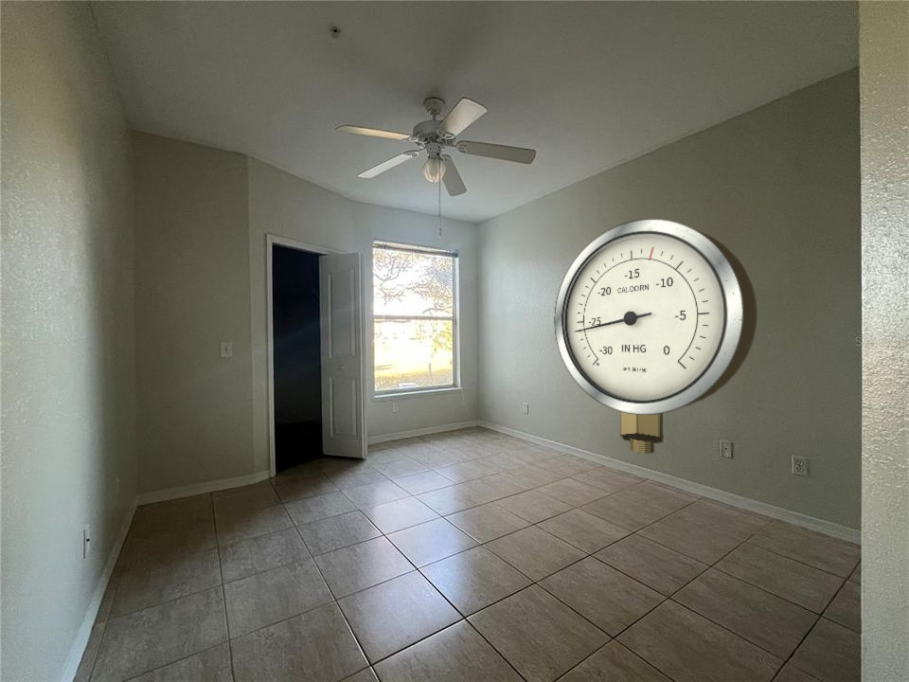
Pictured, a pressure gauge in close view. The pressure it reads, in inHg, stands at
-26 inHg
